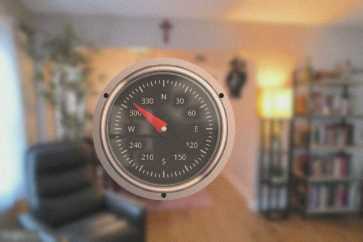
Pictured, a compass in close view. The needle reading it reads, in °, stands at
310 °
